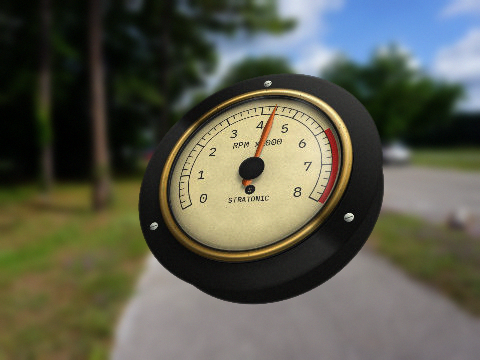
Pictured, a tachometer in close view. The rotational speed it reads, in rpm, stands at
4400 rpm
